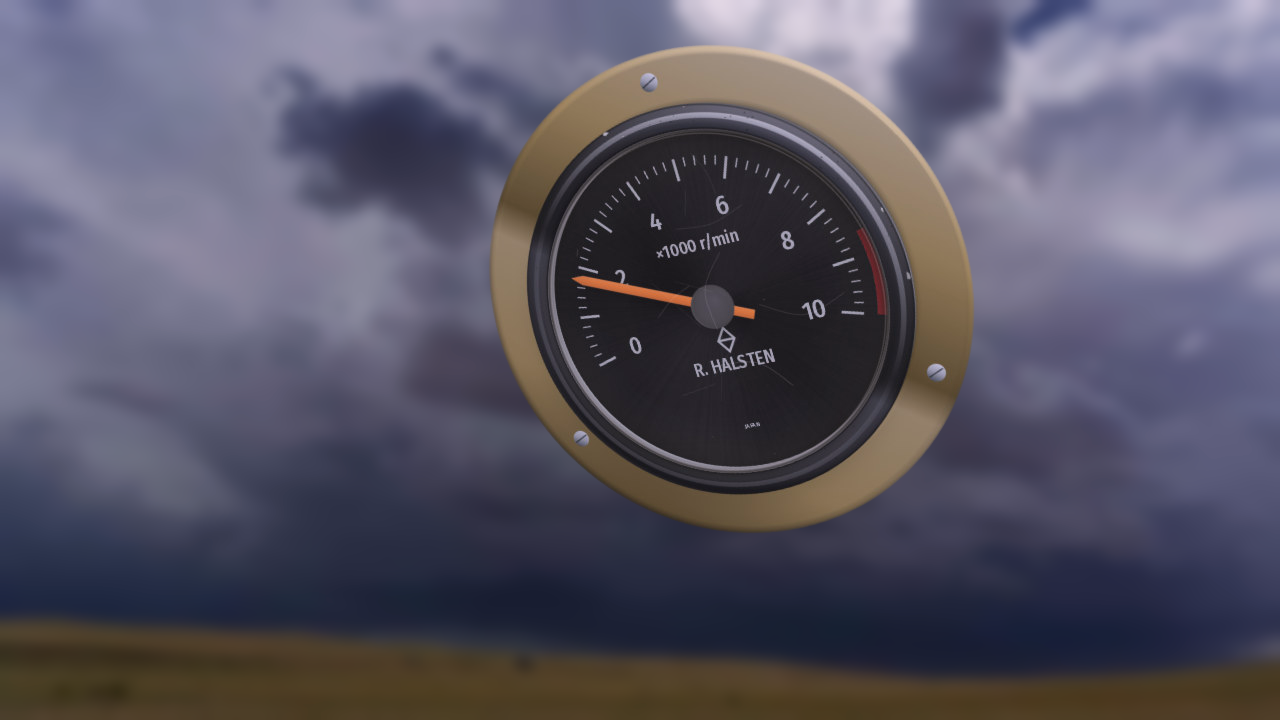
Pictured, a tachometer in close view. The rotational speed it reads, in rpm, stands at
1800 rpm
